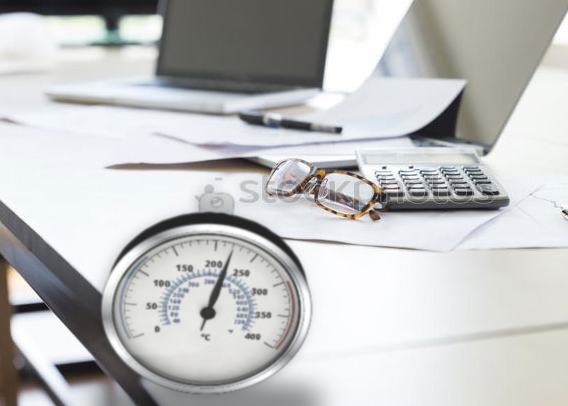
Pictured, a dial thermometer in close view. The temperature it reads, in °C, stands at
220 °C
